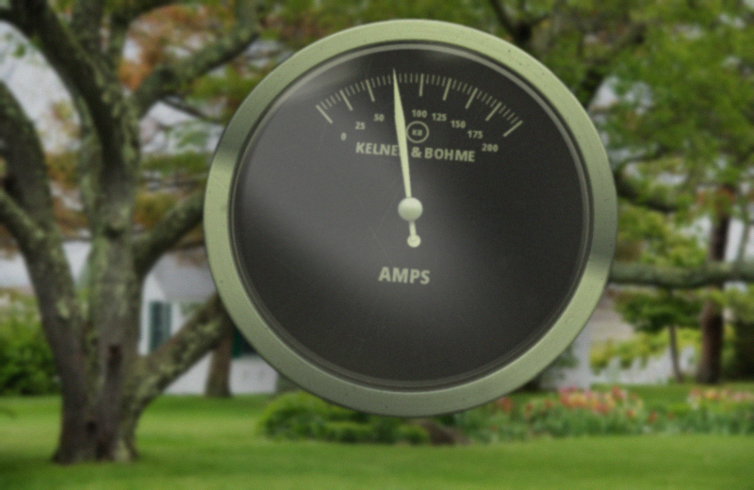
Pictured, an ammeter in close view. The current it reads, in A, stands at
75 A
